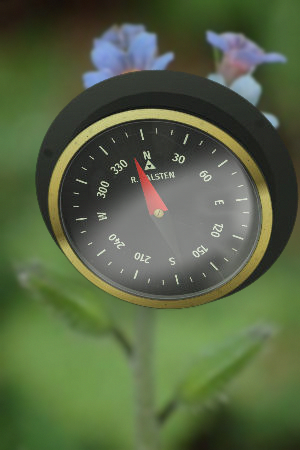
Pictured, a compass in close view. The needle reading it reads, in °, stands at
350 °
